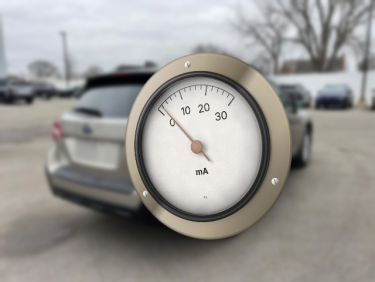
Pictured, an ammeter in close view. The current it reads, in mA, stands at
2 mA
